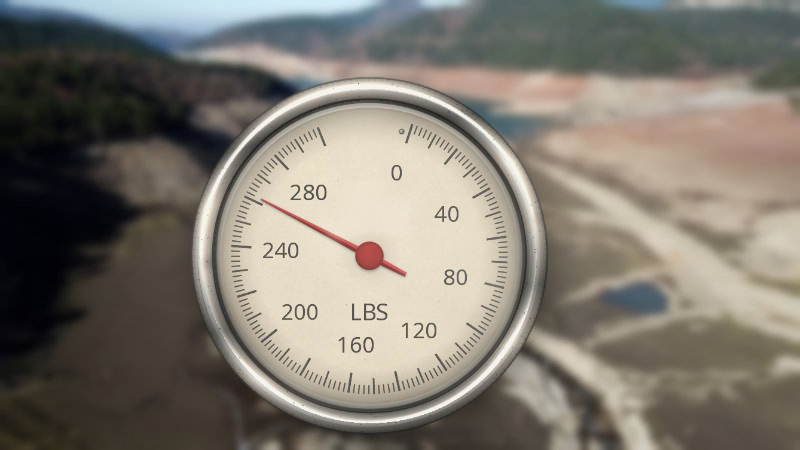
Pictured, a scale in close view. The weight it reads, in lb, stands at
262 lb
